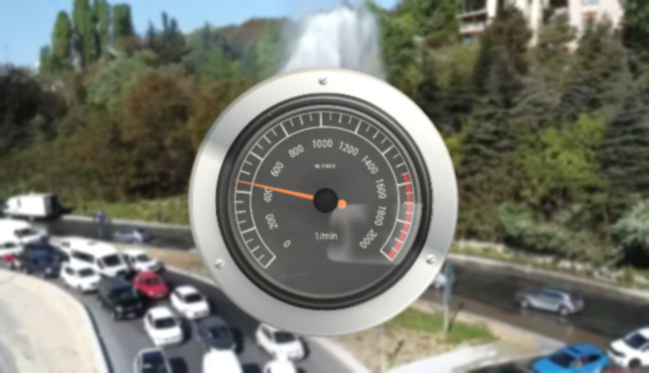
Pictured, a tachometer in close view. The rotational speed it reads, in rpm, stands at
450 rpm
